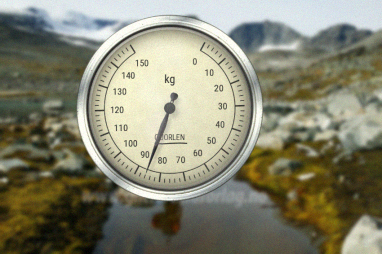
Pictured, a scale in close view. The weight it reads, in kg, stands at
86 kg
